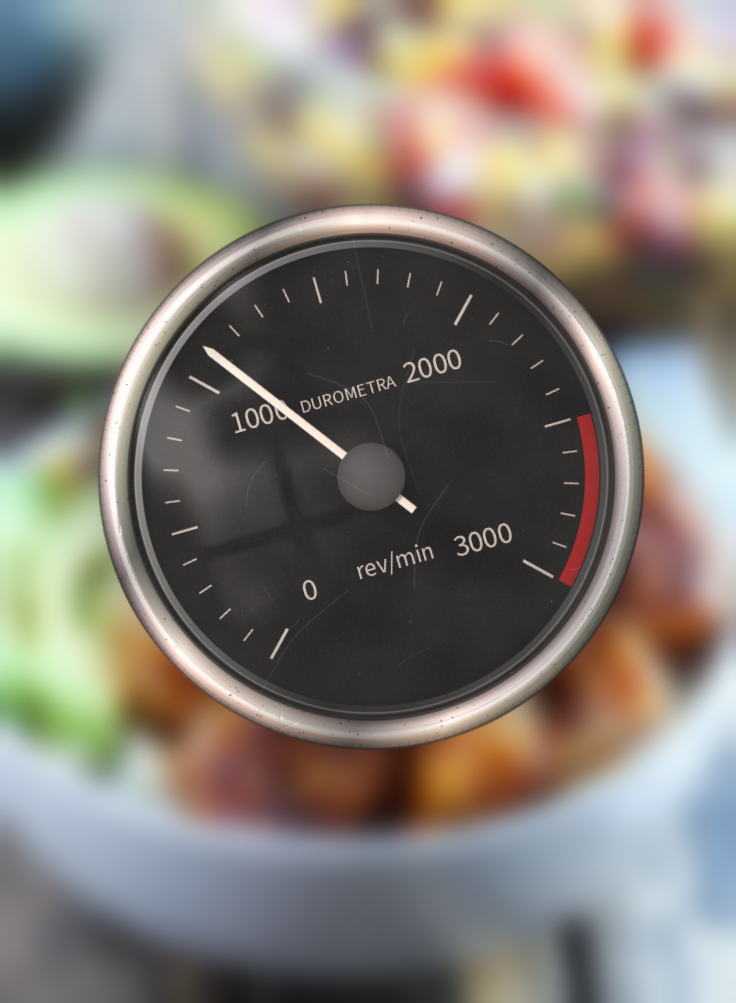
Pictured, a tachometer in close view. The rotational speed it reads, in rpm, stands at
1100 rpm
